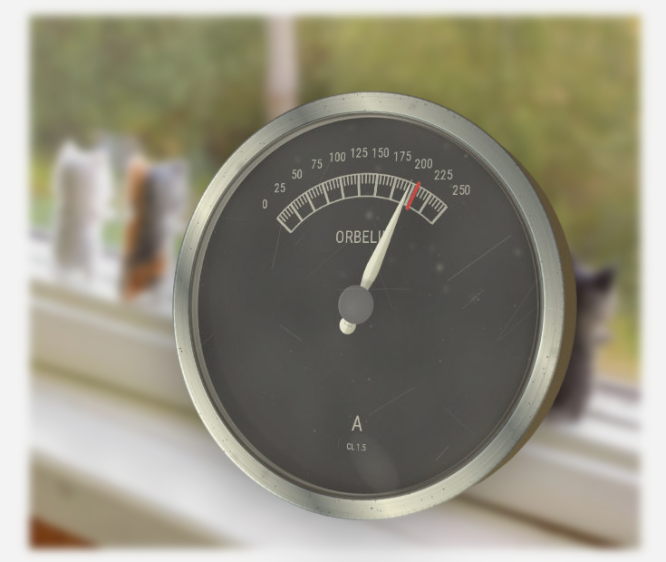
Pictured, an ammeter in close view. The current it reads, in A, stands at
200 A
